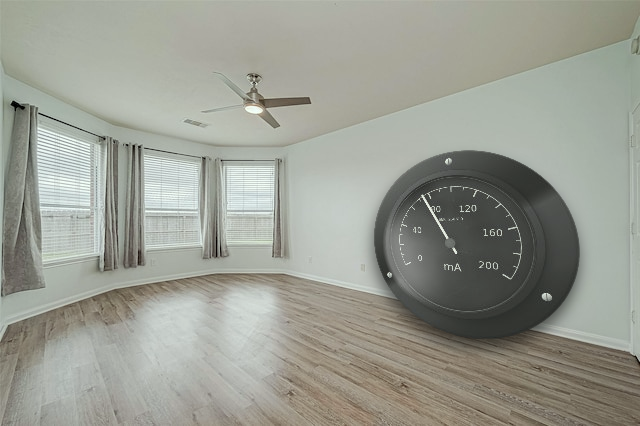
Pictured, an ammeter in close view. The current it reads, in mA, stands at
75 mA
